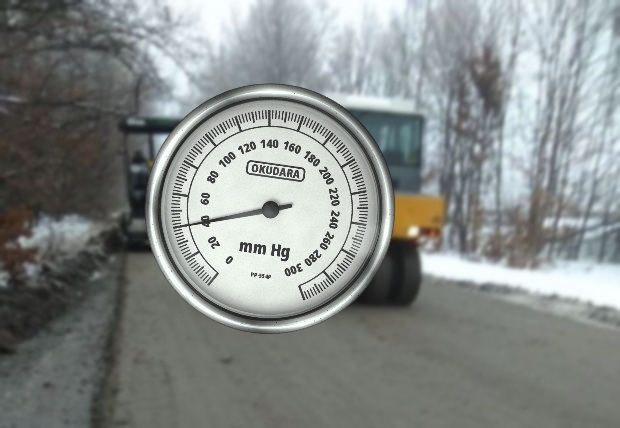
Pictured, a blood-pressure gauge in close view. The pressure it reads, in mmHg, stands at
40 mmHg
